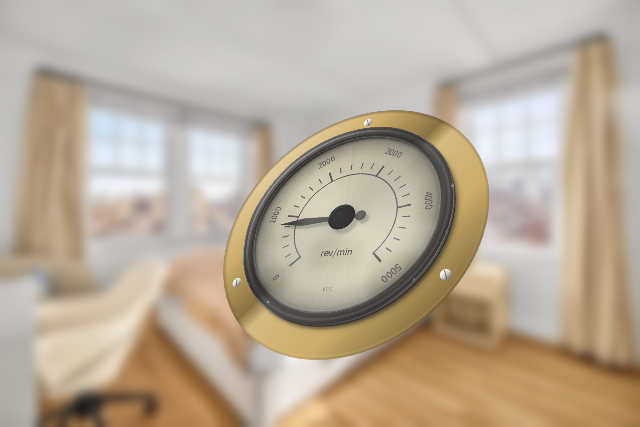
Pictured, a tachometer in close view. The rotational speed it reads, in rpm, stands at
800 rpm
